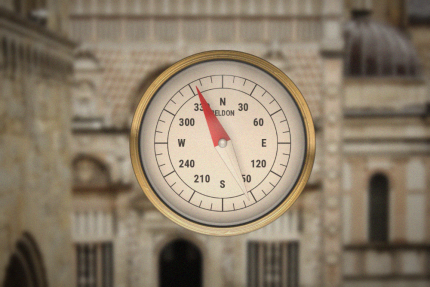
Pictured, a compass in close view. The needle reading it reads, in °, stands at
335 °
